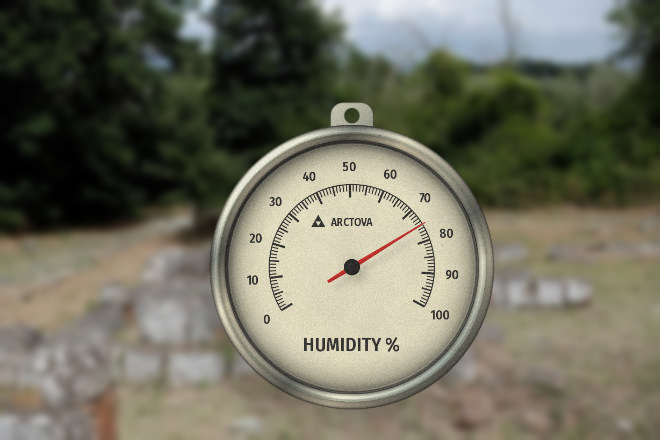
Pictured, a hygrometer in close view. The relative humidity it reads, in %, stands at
75 %
